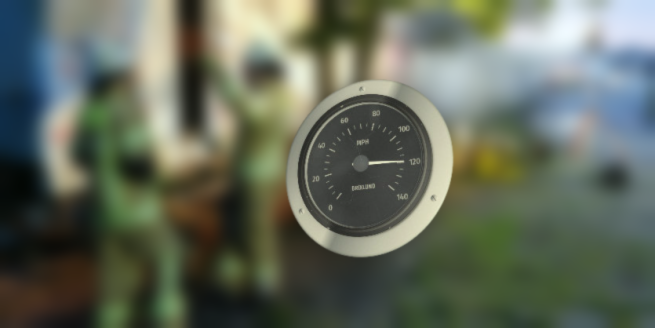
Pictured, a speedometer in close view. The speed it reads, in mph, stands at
120 mph
